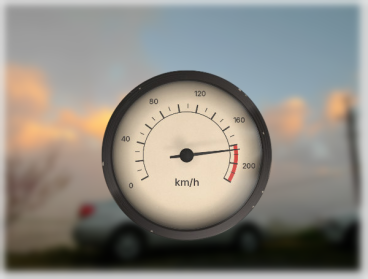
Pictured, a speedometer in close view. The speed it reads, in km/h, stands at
185 km/h
